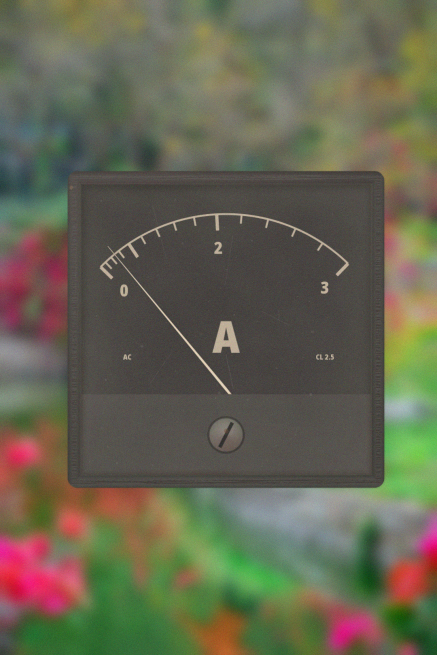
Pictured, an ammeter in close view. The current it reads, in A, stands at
0.7 A
